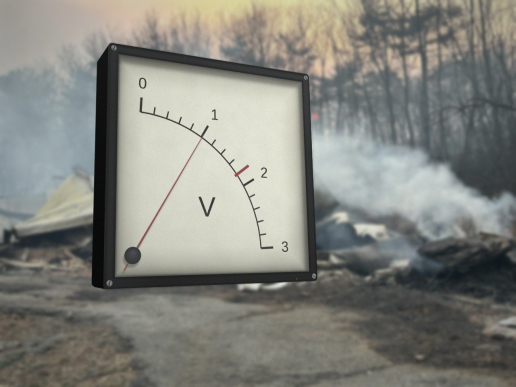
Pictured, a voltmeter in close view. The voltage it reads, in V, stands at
1 V
